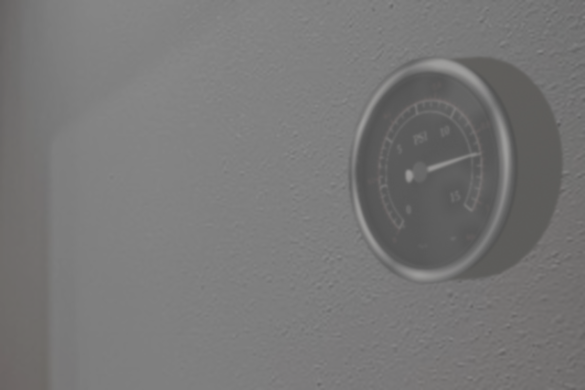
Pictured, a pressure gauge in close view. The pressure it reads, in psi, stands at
12.5 psi
